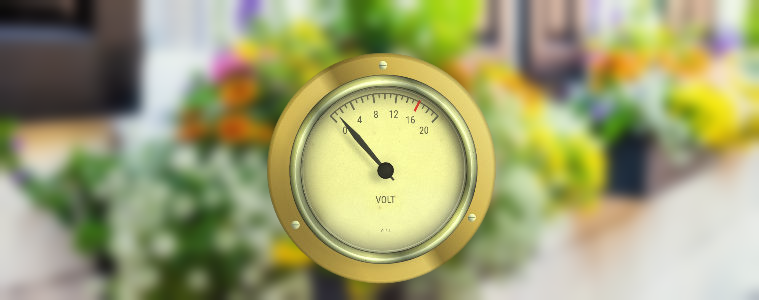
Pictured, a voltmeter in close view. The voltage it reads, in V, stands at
1 V
